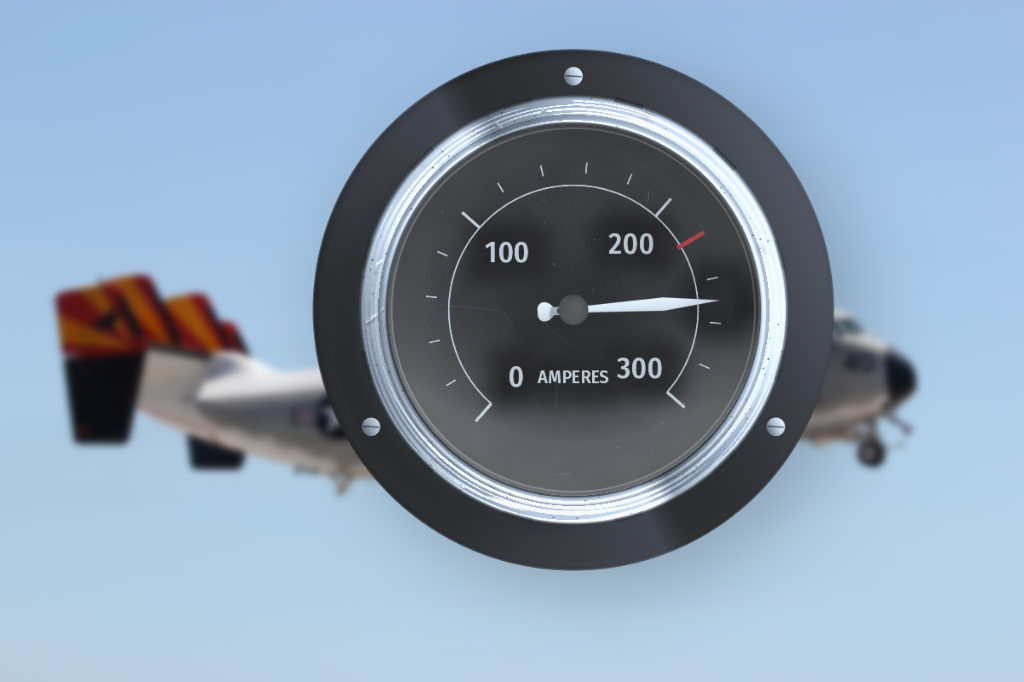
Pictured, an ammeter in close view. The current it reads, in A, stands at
250 A
